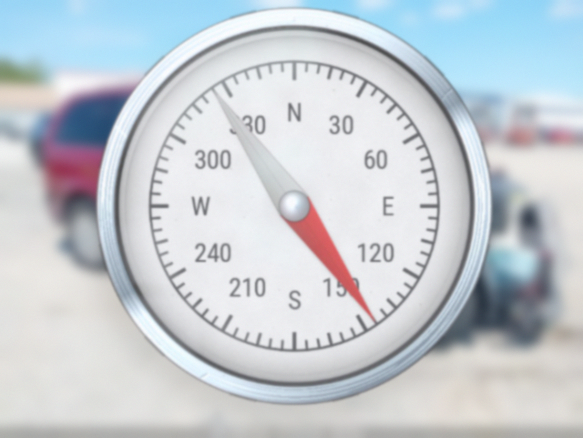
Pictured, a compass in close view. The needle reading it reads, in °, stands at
145 °
